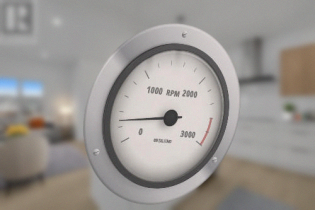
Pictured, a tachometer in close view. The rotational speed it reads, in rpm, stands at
300 rpm
